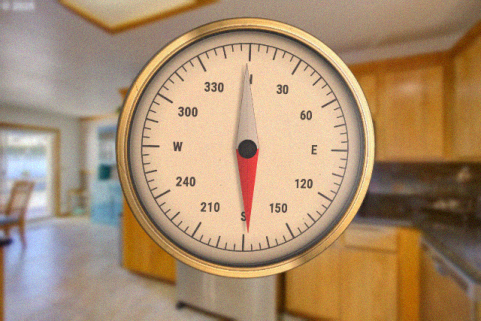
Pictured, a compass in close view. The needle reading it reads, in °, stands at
177.5 °
